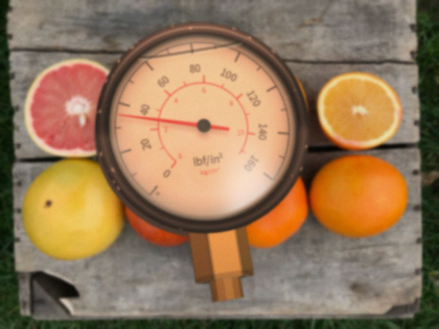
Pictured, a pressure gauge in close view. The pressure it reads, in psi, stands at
35 psi
